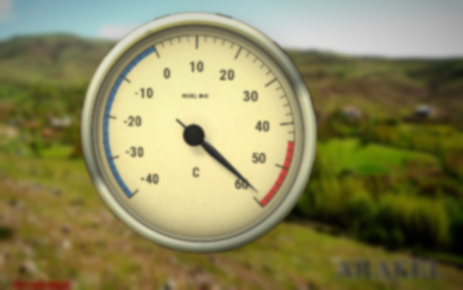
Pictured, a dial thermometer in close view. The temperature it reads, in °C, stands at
58 °C
